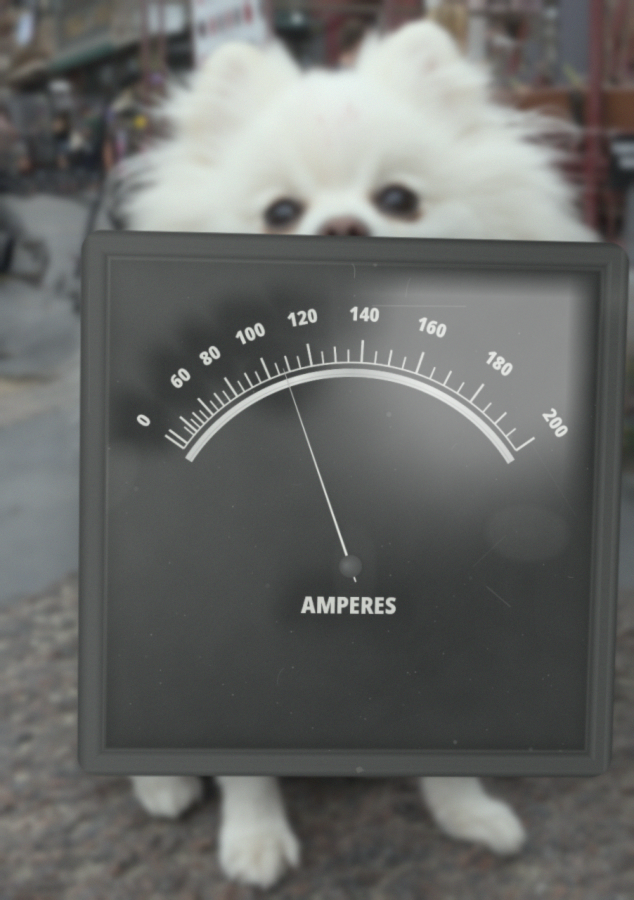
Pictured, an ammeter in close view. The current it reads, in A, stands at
107.5 A
